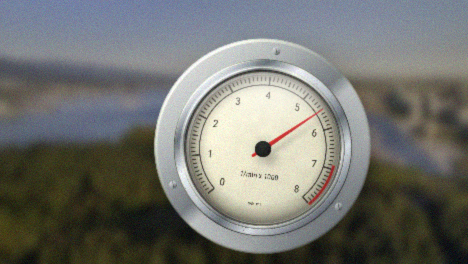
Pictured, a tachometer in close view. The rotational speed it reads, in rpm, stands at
5500 rpm
